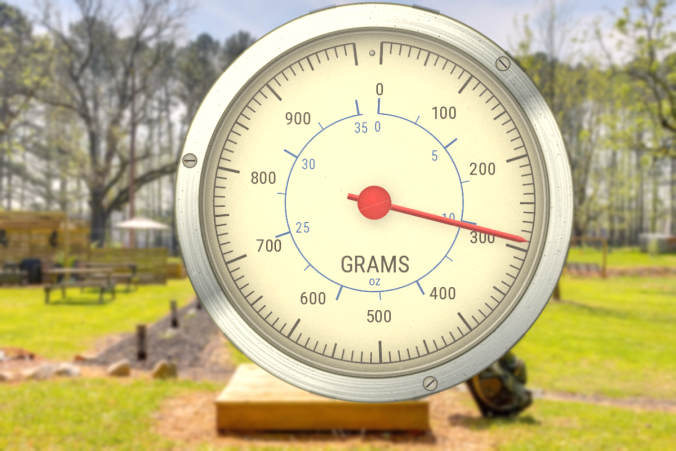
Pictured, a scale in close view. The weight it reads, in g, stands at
290 g
